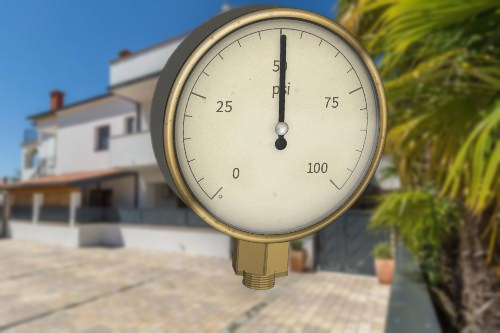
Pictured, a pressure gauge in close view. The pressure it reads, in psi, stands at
50 psi
